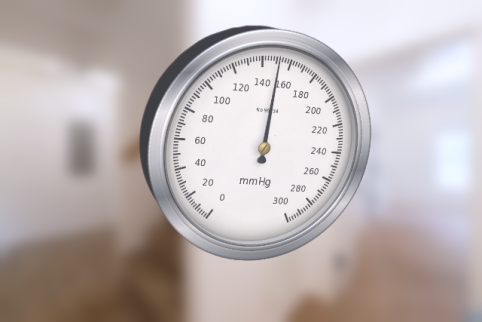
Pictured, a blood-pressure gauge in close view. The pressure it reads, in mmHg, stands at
150 mmHg
